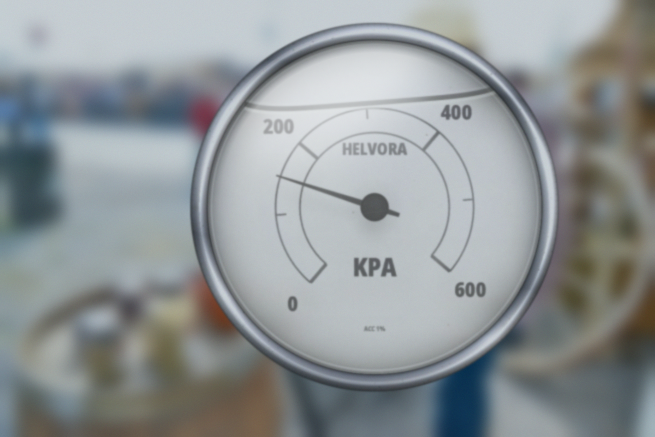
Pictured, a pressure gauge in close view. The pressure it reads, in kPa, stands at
150 kPa
